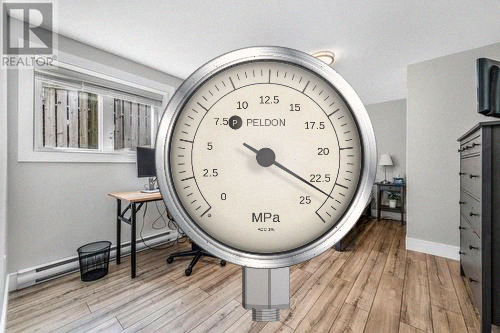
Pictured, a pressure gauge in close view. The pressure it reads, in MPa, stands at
23.5 MPa
